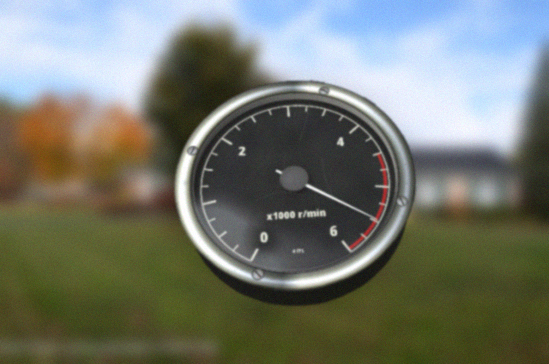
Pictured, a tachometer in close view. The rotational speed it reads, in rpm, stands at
5500 rpm
